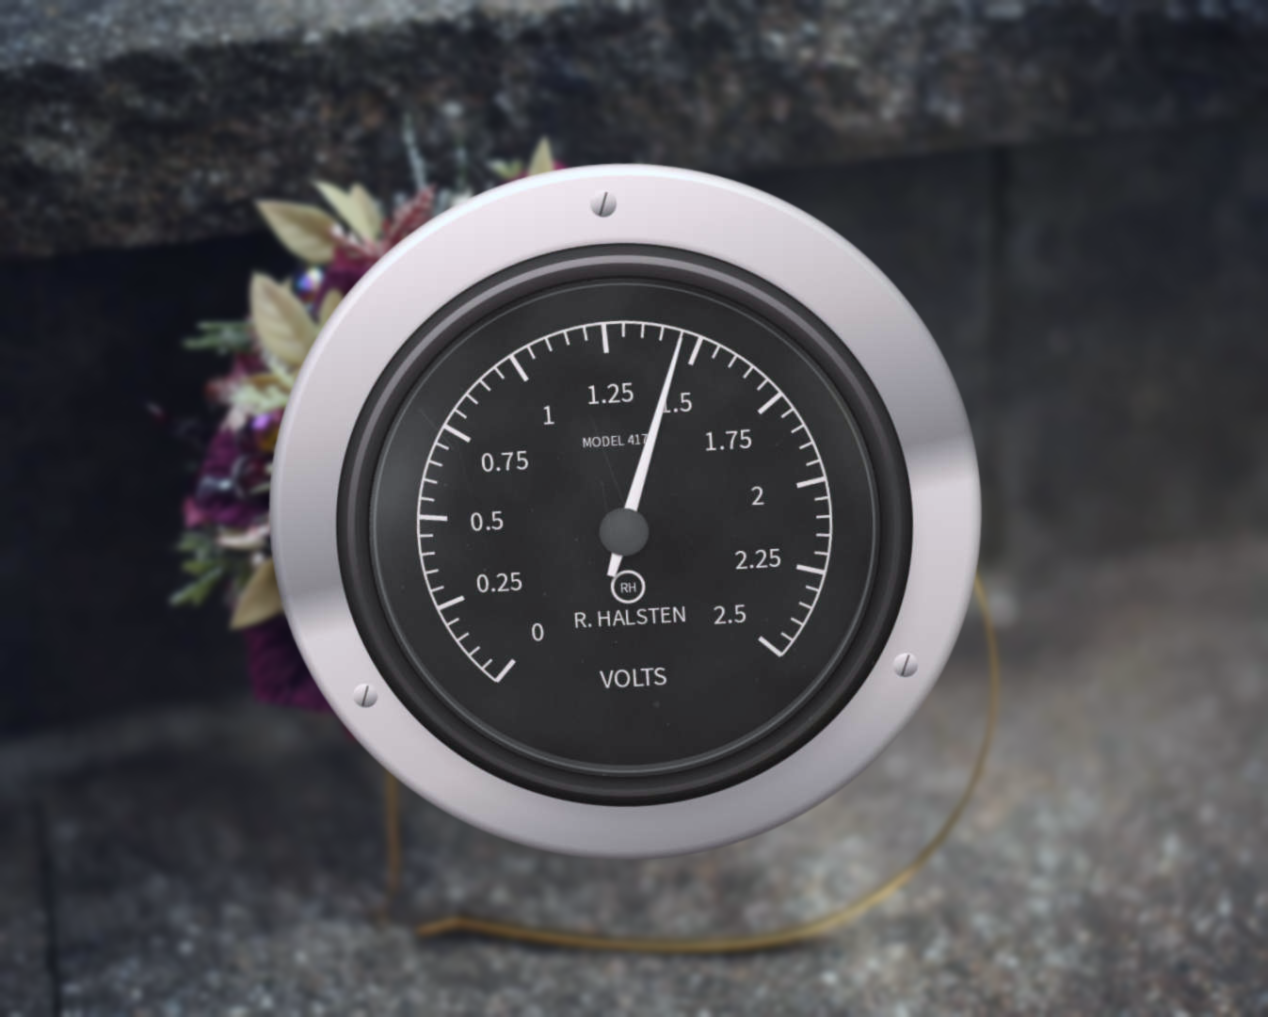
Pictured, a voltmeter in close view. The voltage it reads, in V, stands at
1.45 V
